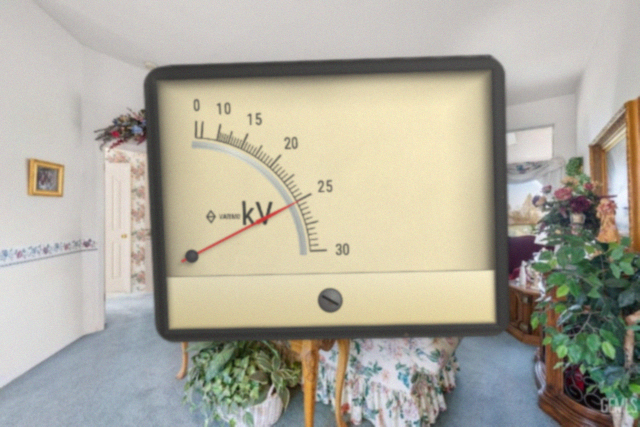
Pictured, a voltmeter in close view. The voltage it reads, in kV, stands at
25 kV
